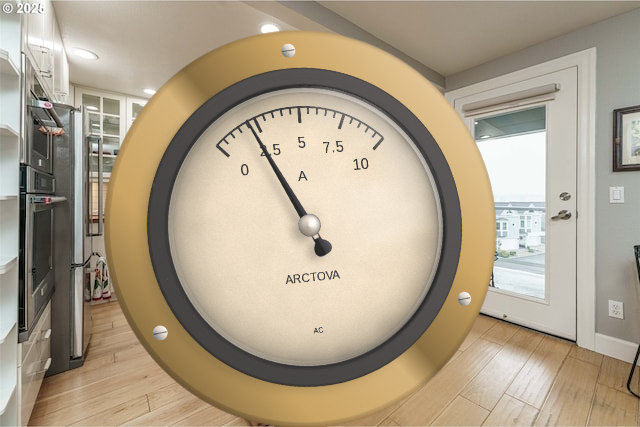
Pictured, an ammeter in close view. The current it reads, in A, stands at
2 A
